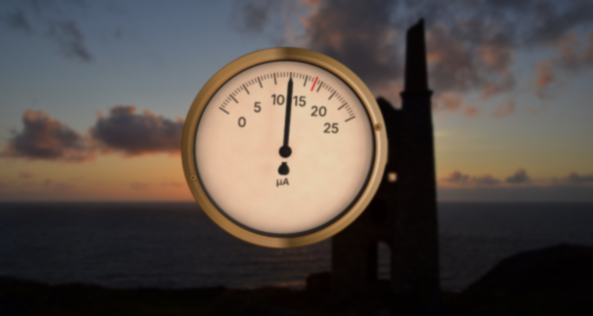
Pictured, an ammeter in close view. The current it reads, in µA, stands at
12.5 µA
